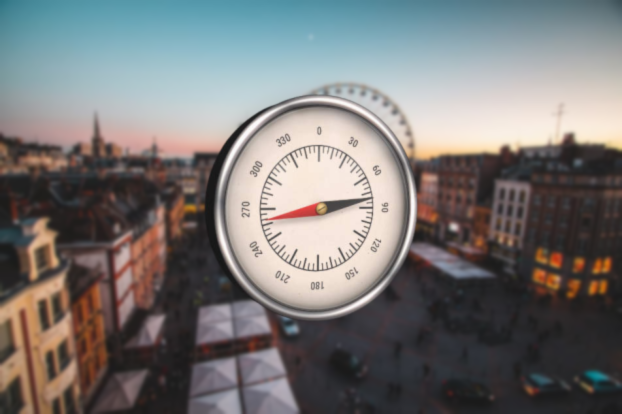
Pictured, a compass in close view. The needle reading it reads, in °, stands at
260 °
